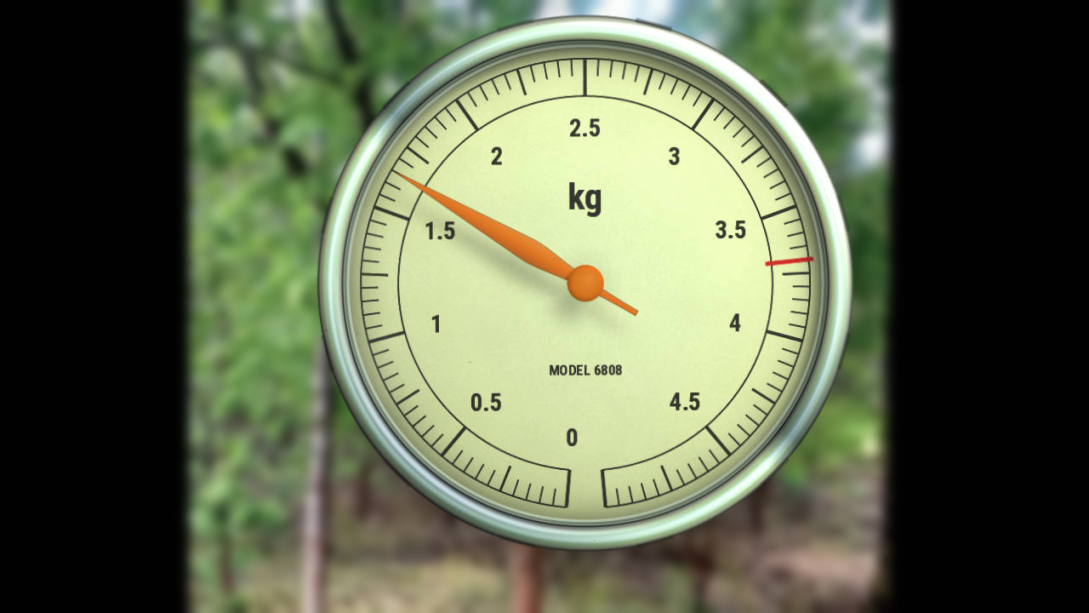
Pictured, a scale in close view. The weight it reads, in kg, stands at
1.65 kg
